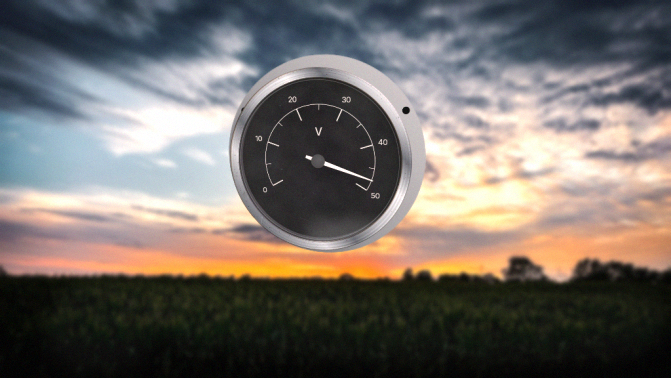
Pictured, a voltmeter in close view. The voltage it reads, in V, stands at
47.5 V
